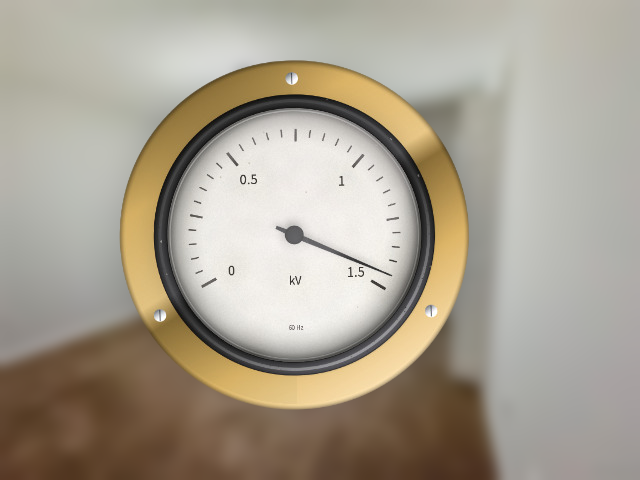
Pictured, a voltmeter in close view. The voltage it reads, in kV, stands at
1.45 kV
